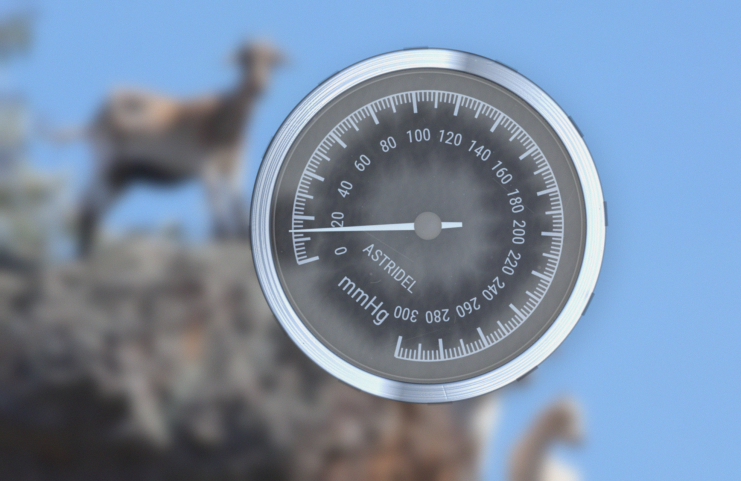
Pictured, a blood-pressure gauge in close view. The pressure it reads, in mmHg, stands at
14 mmHg
